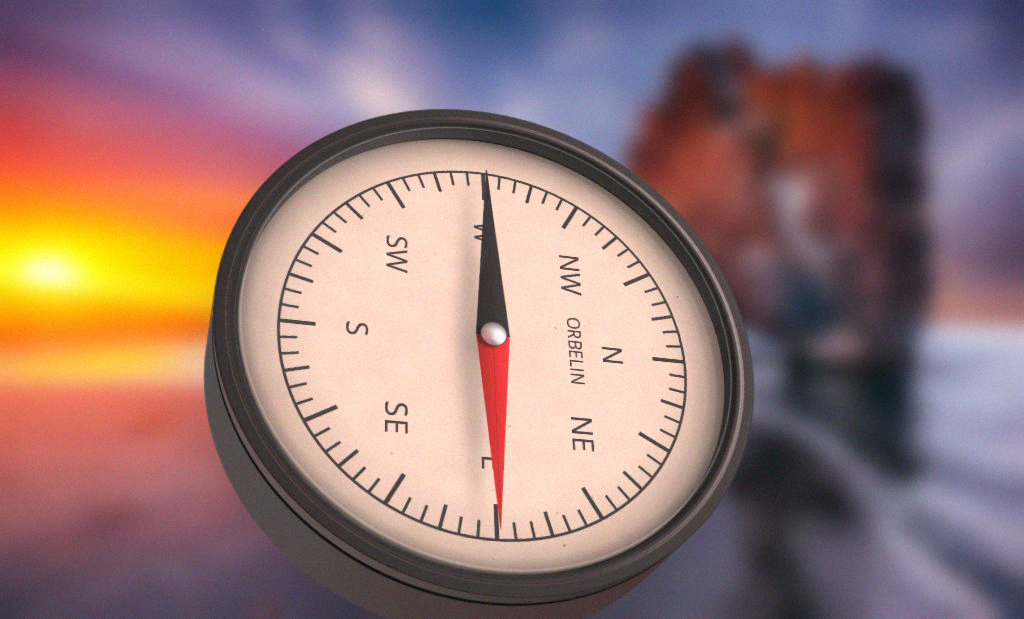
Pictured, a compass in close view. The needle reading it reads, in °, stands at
90 °
